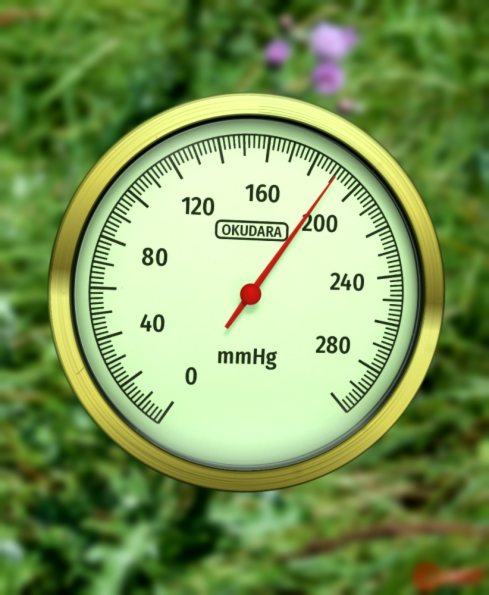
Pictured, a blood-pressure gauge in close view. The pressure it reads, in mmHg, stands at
190 mmHg
